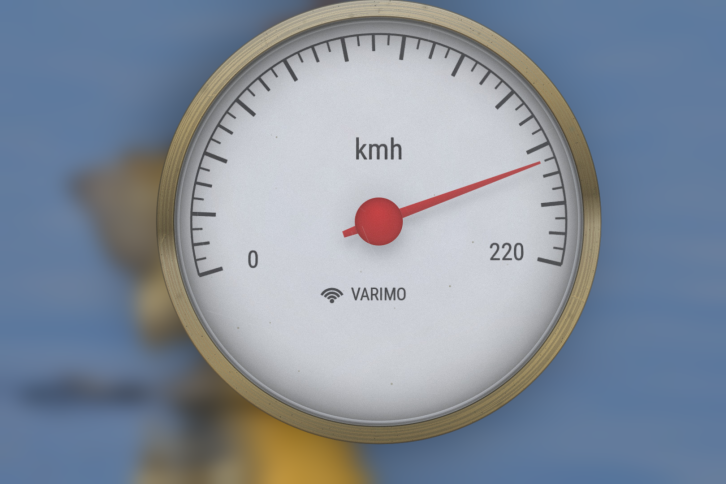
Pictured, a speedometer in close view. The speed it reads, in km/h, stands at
185 km/h
